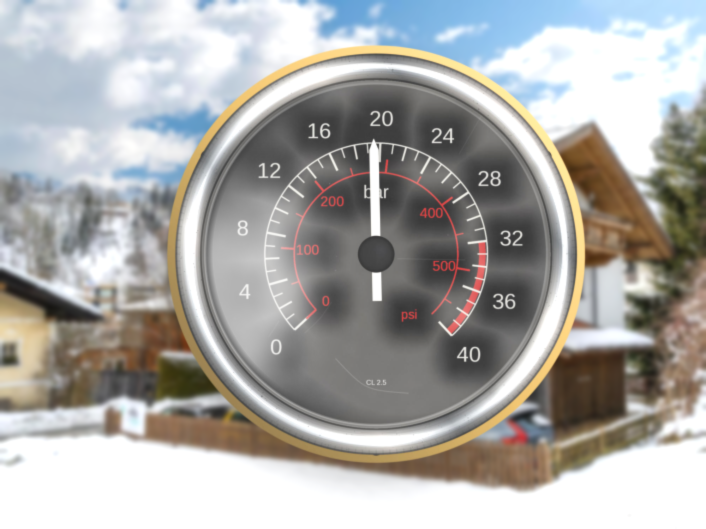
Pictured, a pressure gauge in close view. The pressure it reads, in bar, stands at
19.5 bar
